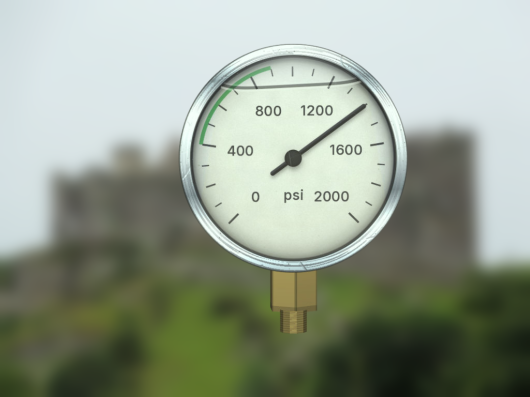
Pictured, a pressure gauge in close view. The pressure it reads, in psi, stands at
1400 psi
